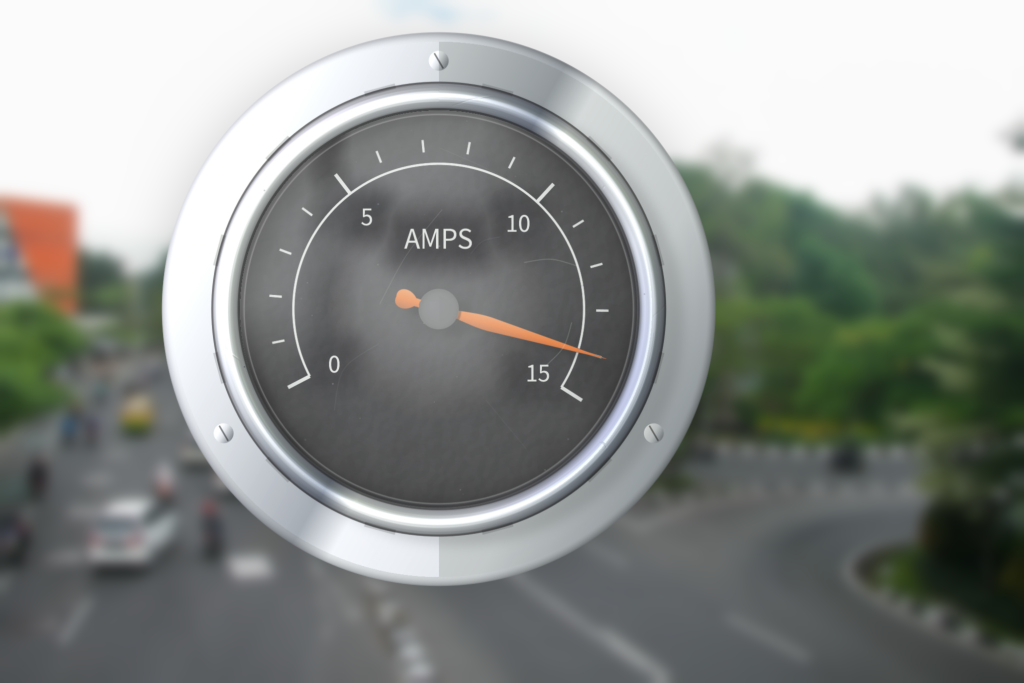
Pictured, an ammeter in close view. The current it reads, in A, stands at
14 A
